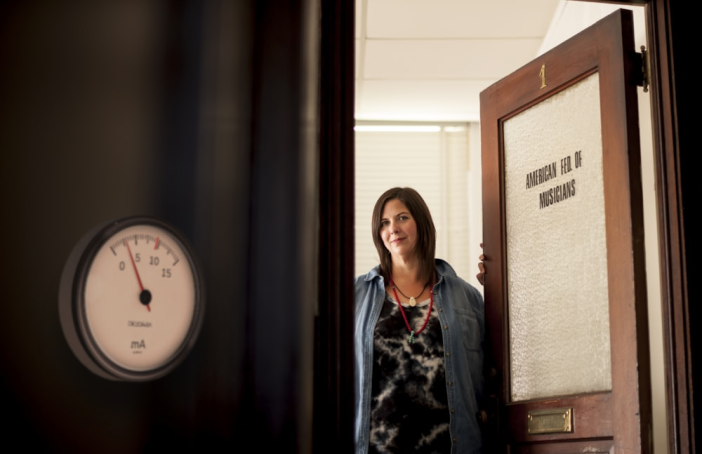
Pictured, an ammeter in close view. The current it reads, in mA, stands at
2.5 mA
